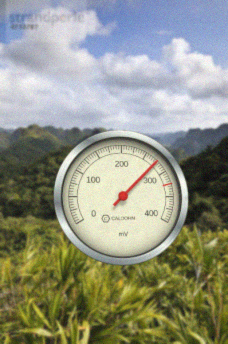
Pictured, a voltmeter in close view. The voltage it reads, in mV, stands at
275 mV
